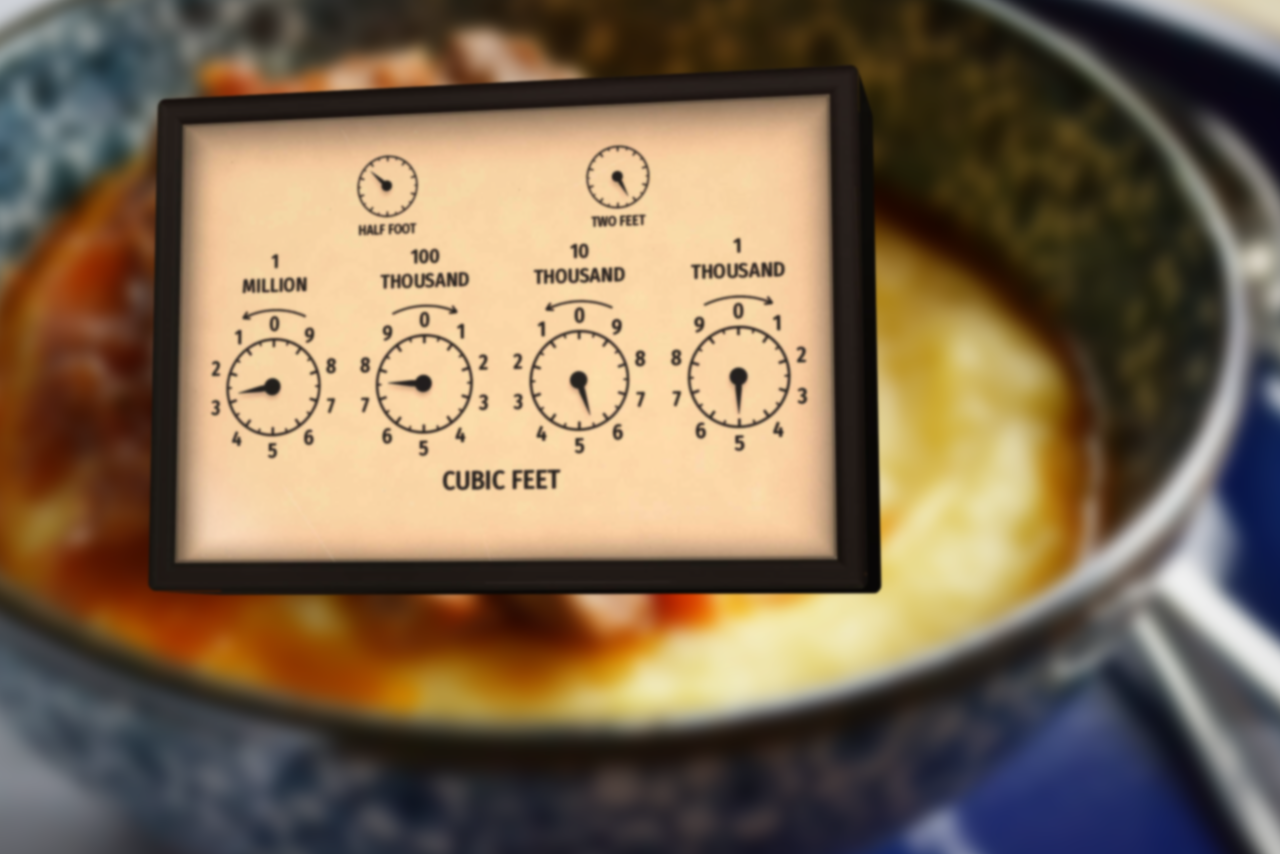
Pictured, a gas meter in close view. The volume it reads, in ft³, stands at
275500 ft³
